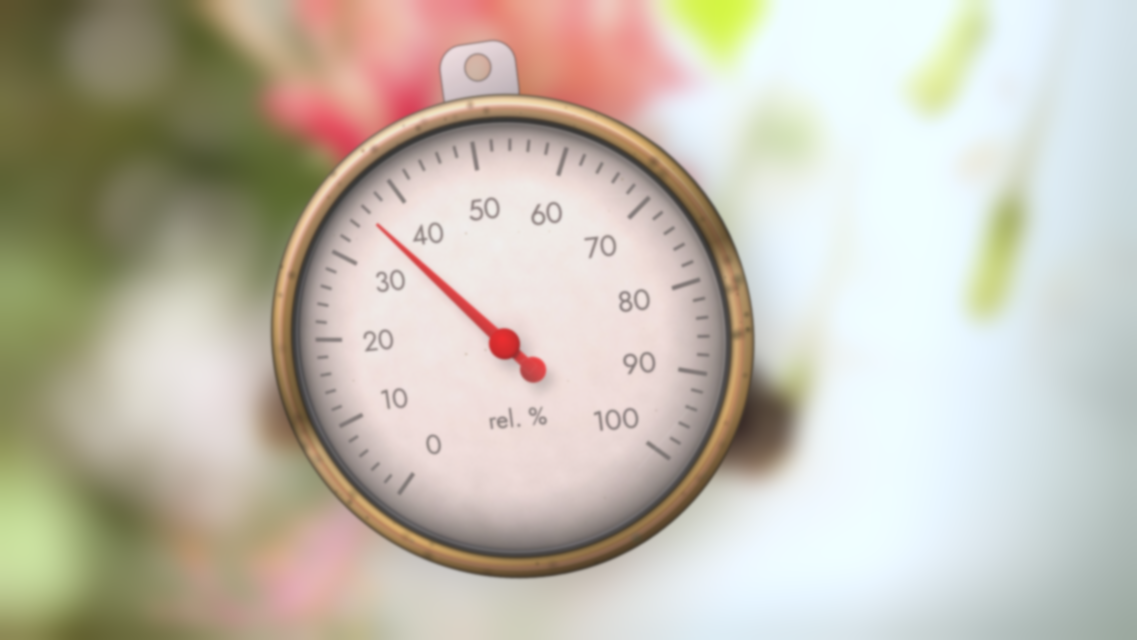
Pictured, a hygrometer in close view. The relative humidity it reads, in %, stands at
36 %
